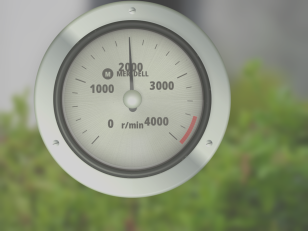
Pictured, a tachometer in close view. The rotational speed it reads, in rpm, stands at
2000 rpm
